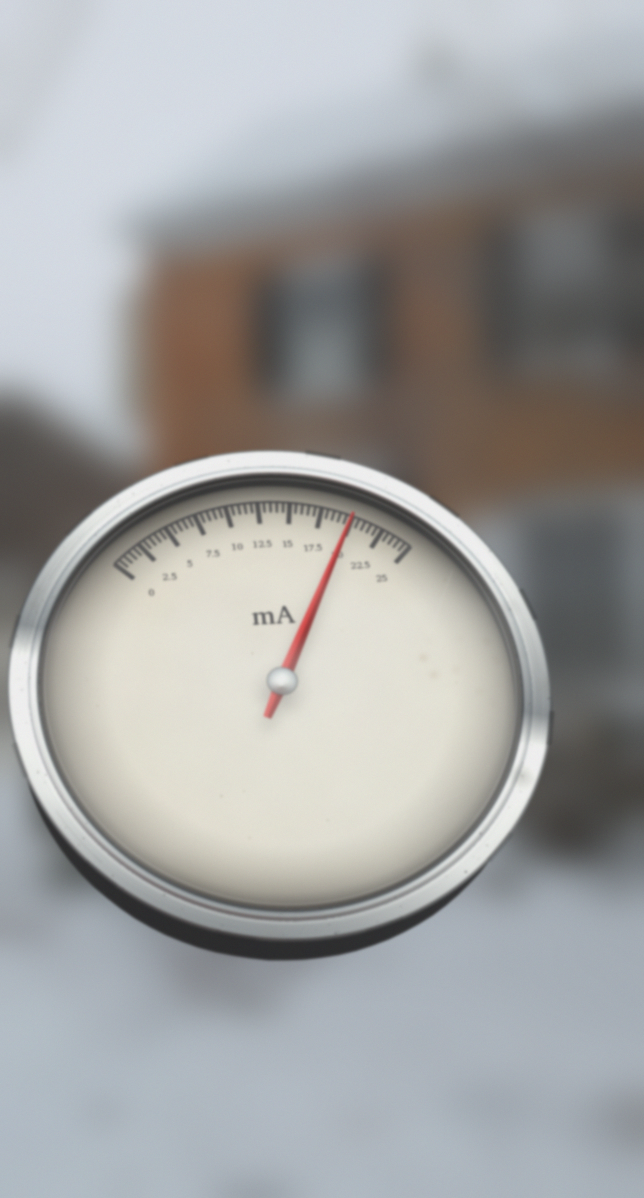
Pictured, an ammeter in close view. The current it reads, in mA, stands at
20 mA
